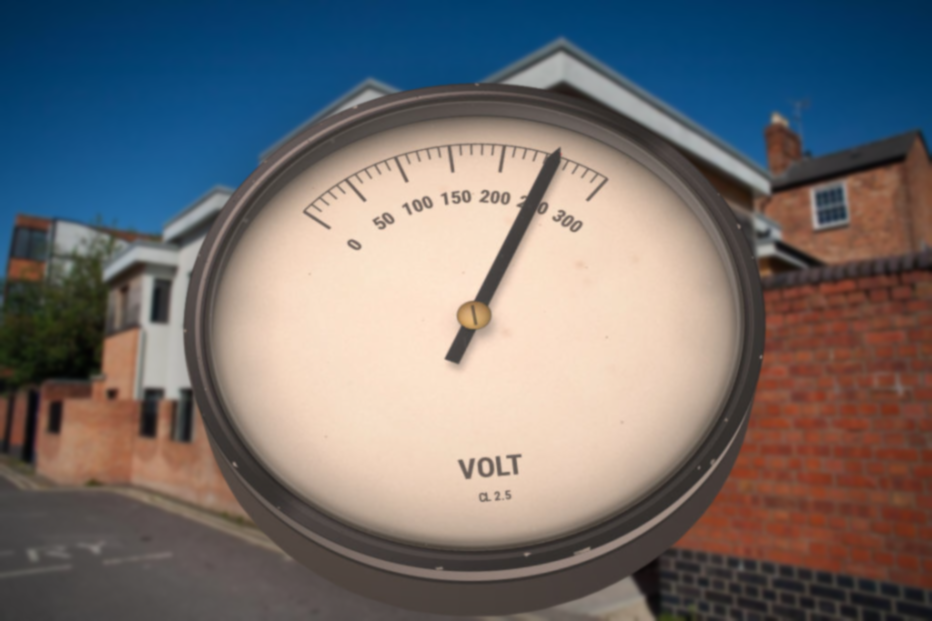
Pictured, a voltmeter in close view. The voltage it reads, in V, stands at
250 V
